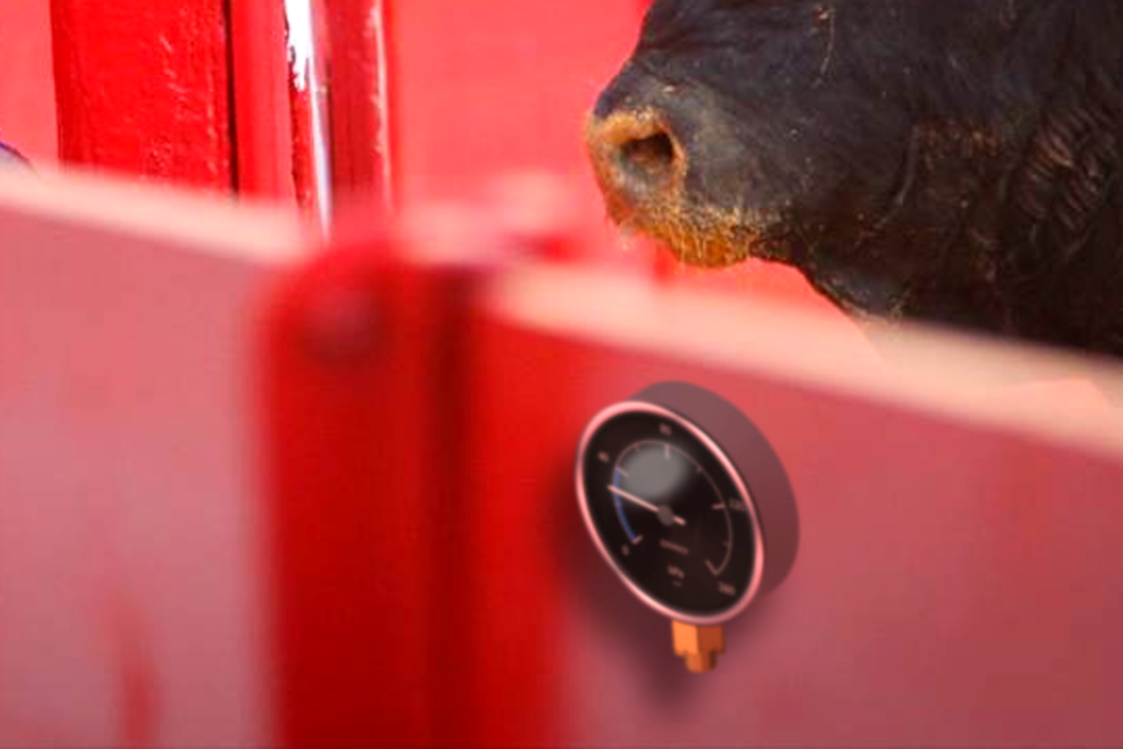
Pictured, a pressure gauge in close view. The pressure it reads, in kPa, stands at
30 kPa
